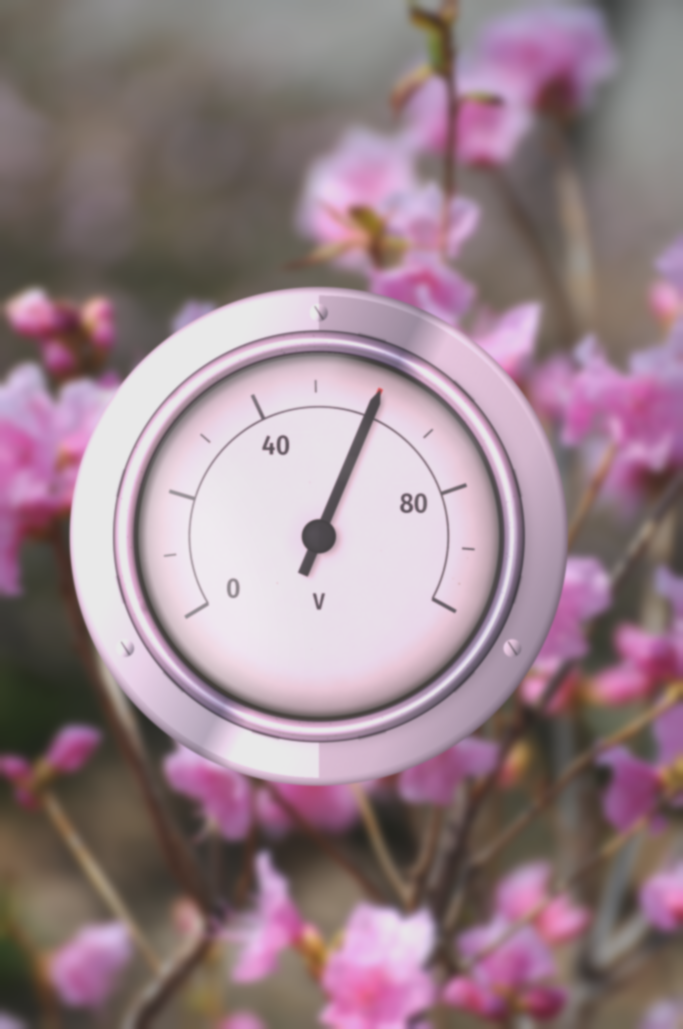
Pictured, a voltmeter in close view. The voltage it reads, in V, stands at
60 V
